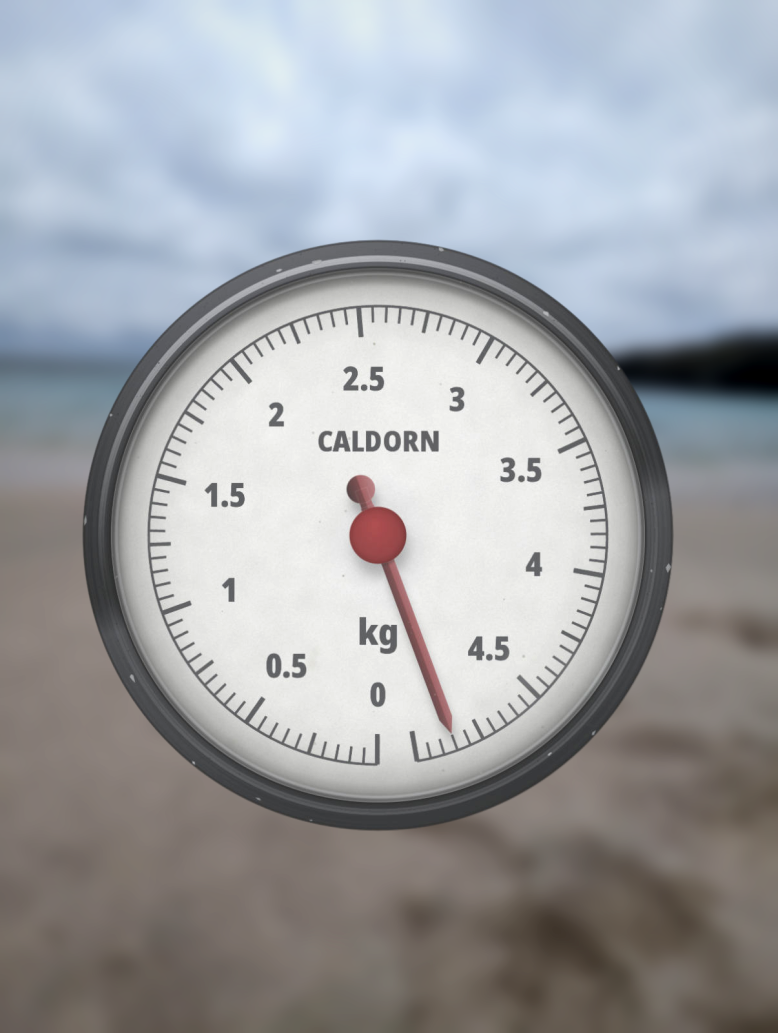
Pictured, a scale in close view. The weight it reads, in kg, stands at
4.85 kg
